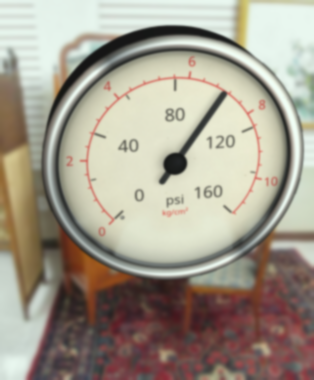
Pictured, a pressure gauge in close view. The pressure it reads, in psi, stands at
100 psi
